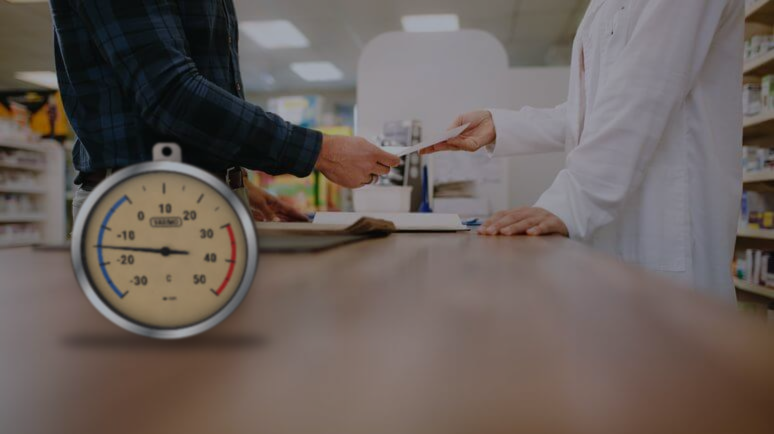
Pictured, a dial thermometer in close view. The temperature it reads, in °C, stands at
-15 °C
